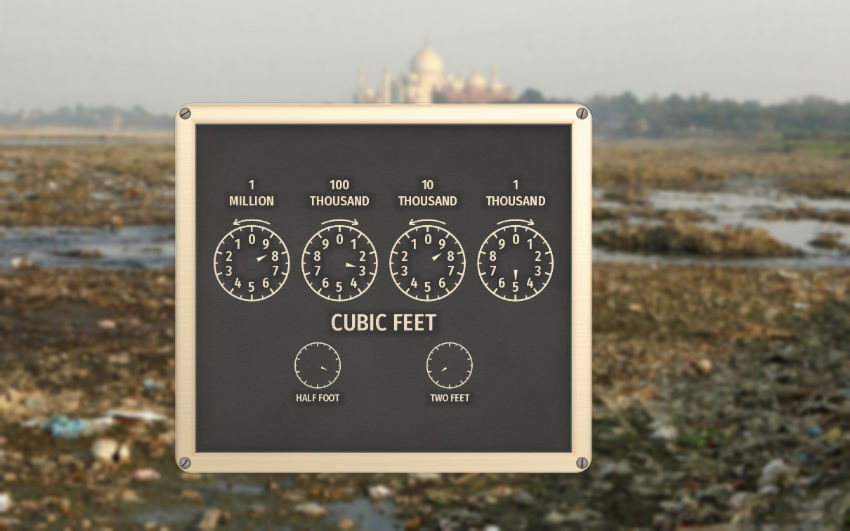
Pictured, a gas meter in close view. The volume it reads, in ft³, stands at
828500 ft³
